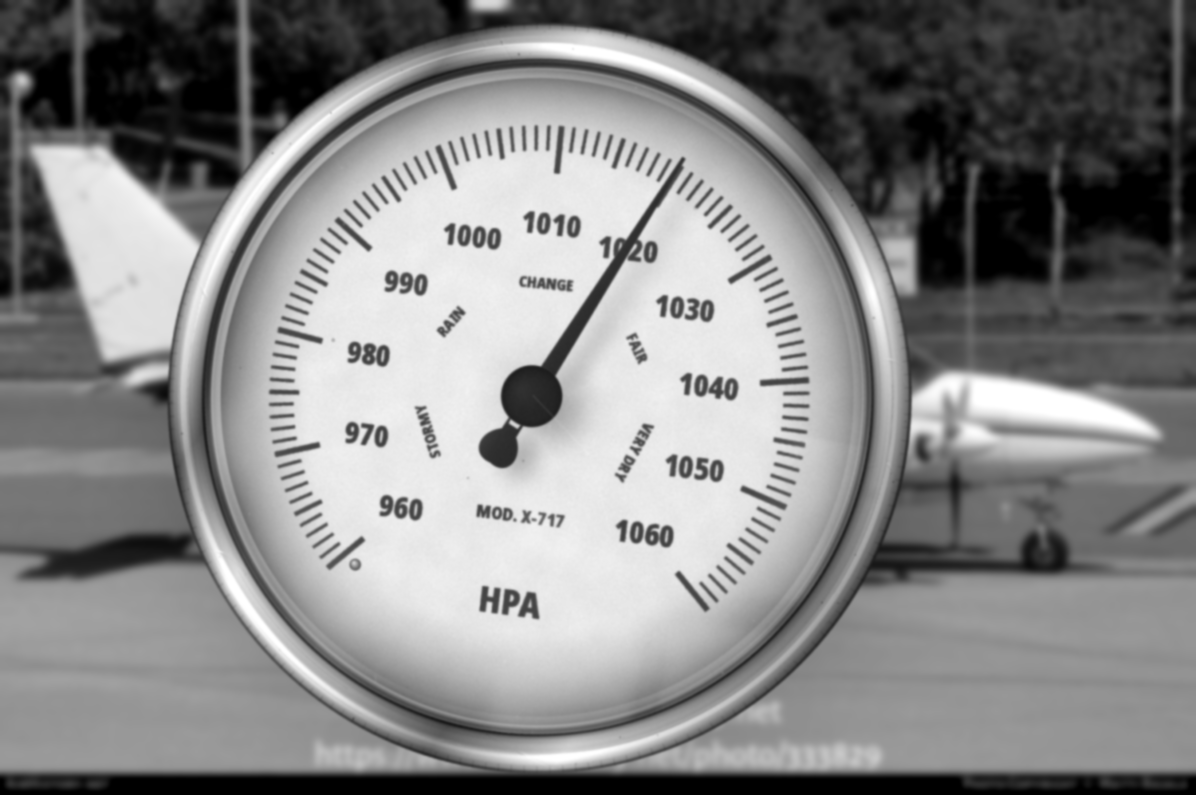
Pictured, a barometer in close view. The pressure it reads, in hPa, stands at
1020 hPa
